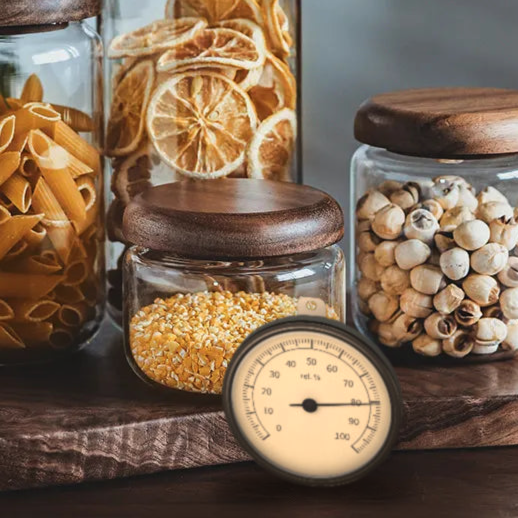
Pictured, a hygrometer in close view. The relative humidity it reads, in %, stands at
80 %
